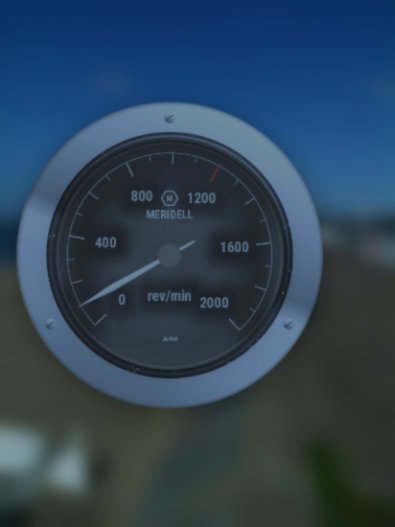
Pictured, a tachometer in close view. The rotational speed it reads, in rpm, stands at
100 rpm
